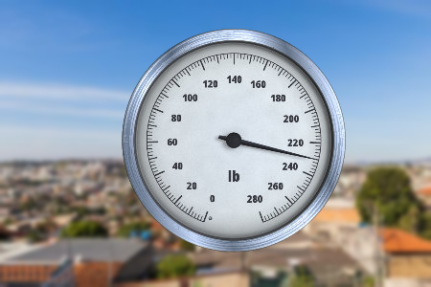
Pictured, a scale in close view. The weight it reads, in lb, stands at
230 lb
